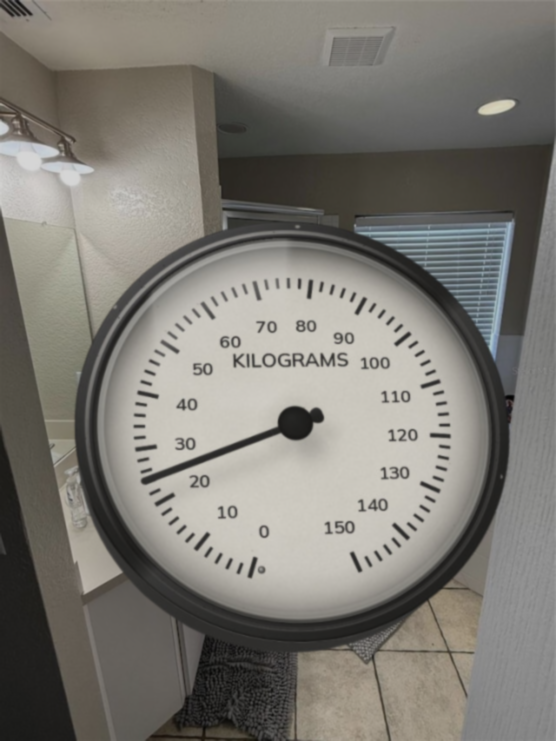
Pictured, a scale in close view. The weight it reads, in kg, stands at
24 kg
